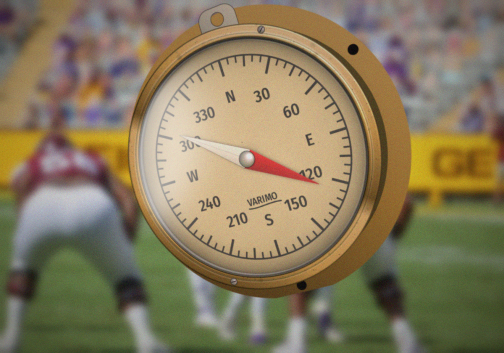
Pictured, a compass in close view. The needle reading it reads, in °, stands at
125 °
